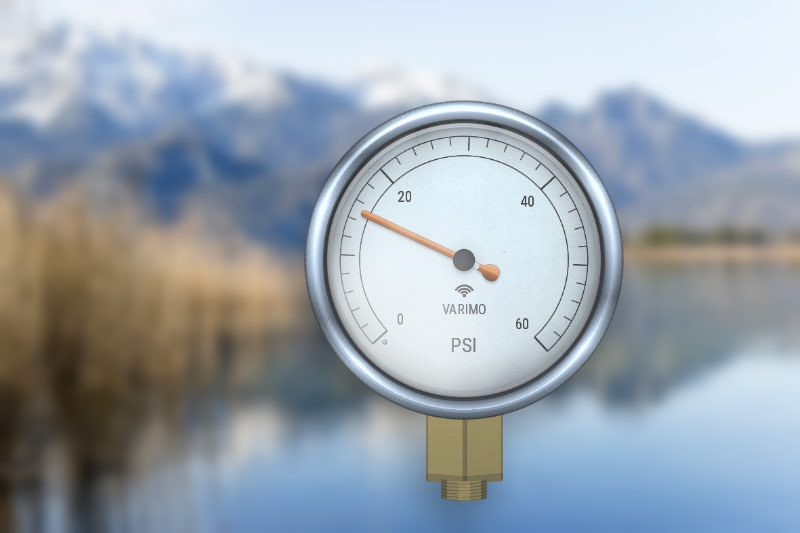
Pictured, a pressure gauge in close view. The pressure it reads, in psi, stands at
15 psi
